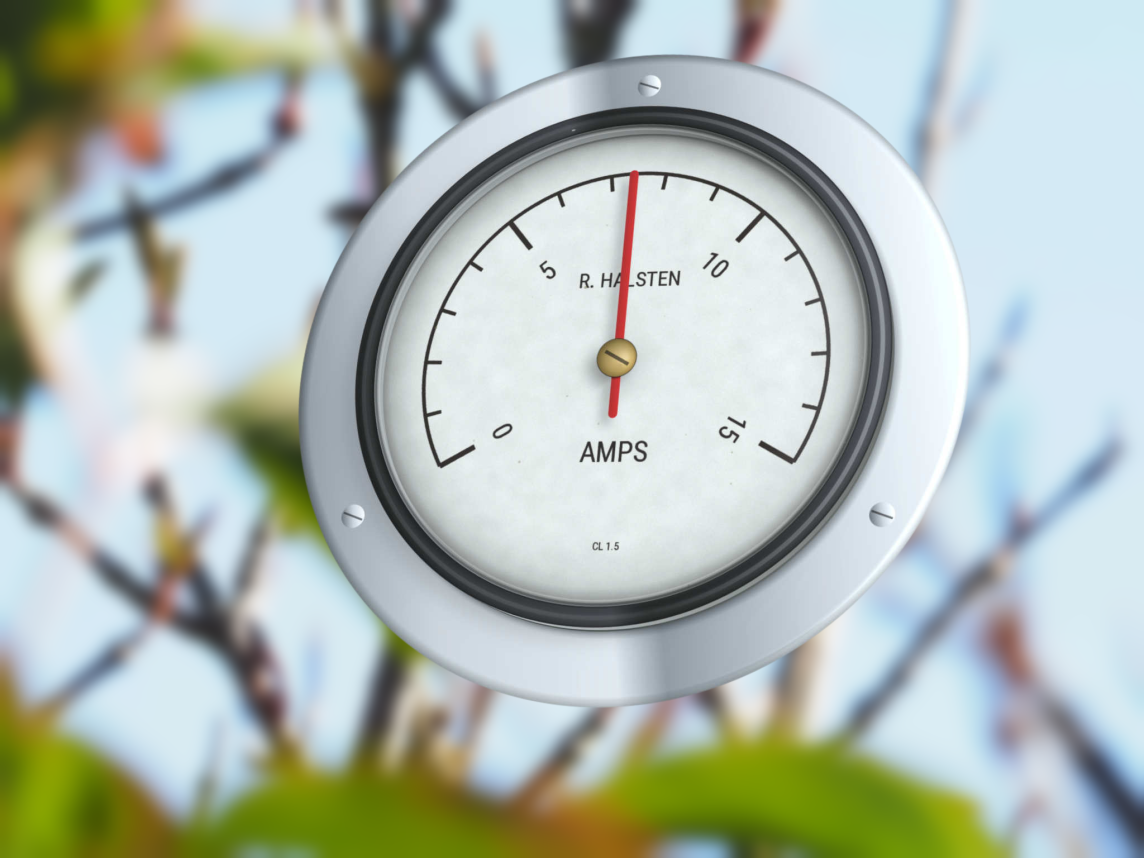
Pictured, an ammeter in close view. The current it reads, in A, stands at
7.5 A
